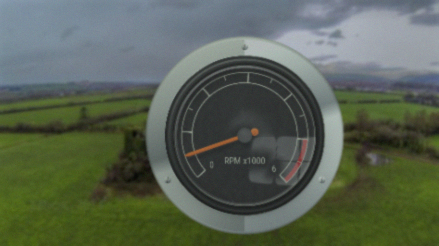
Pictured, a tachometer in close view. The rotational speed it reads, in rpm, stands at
500 rpm
